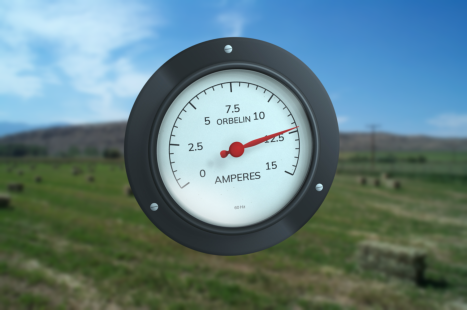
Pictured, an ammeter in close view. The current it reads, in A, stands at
12.25 A
